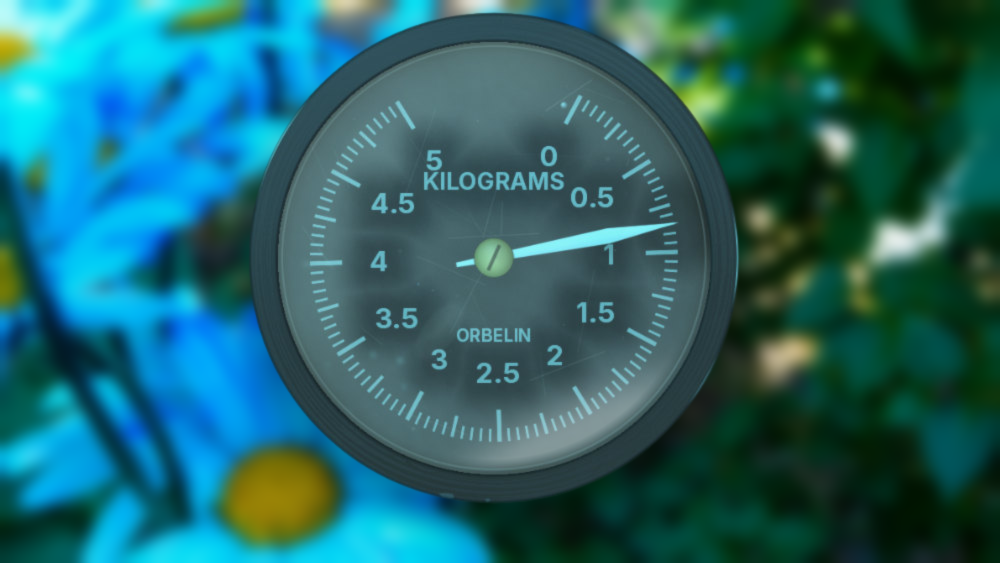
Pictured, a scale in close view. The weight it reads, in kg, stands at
0.85 kg
